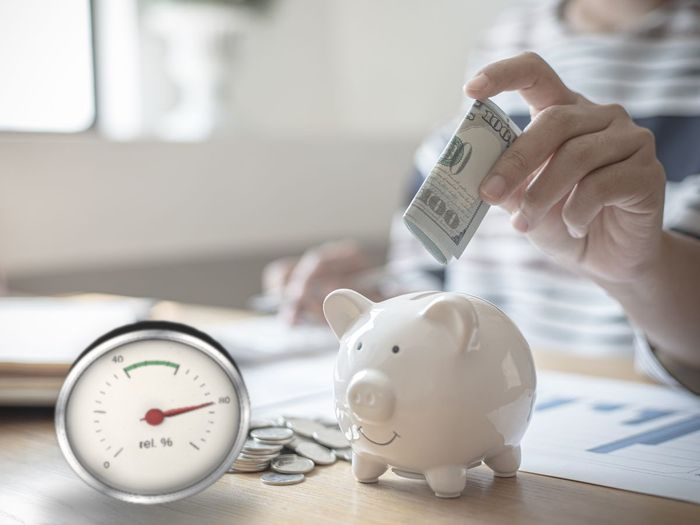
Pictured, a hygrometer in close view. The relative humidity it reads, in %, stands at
80 %
